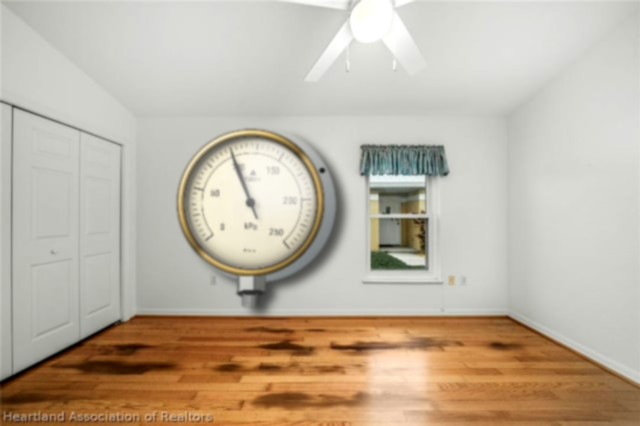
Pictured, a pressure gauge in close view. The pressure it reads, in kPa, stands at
100 kPa
